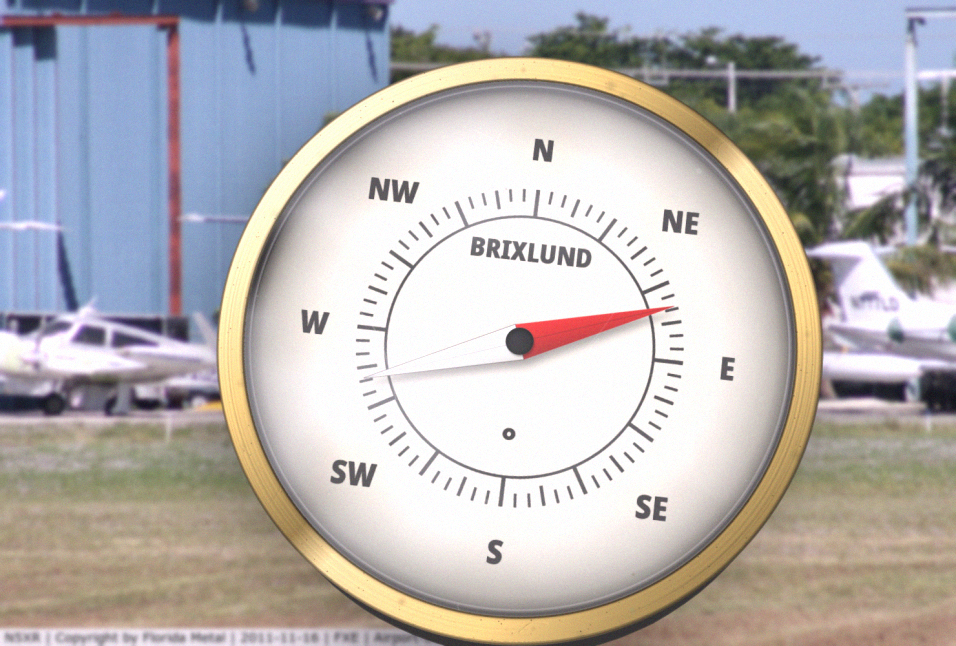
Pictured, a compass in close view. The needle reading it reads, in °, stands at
70 °
